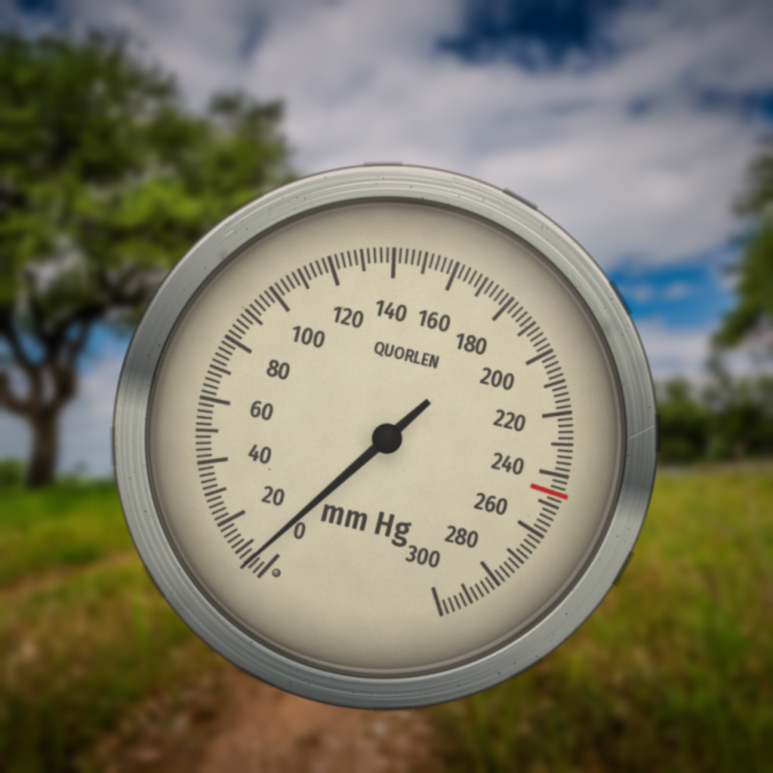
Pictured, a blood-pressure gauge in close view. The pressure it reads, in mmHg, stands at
6 mmHg
